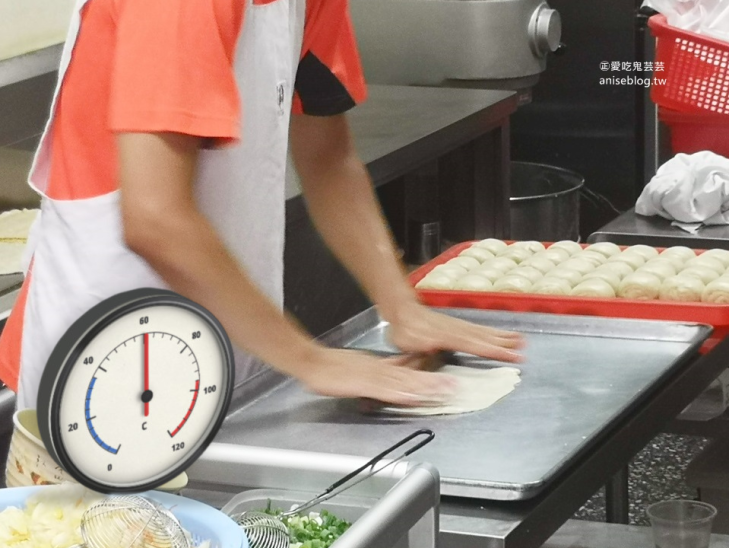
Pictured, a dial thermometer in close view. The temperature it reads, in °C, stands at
60 °C
